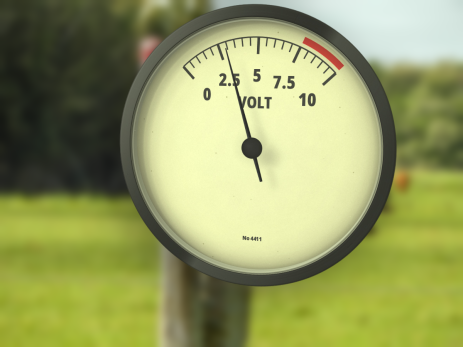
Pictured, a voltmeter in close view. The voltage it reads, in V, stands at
3 V
